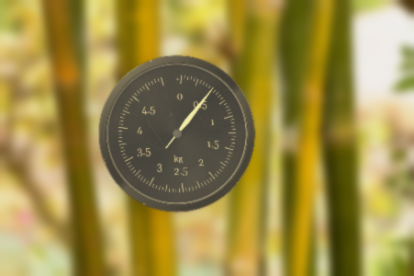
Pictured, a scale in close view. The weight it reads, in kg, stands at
0.5 kg
